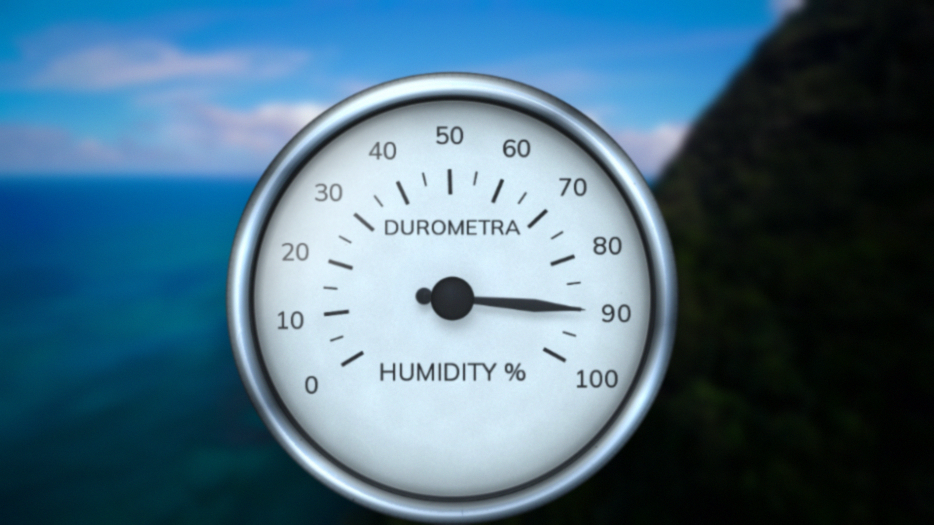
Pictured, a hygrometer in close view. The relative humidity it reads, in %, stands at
90 %
